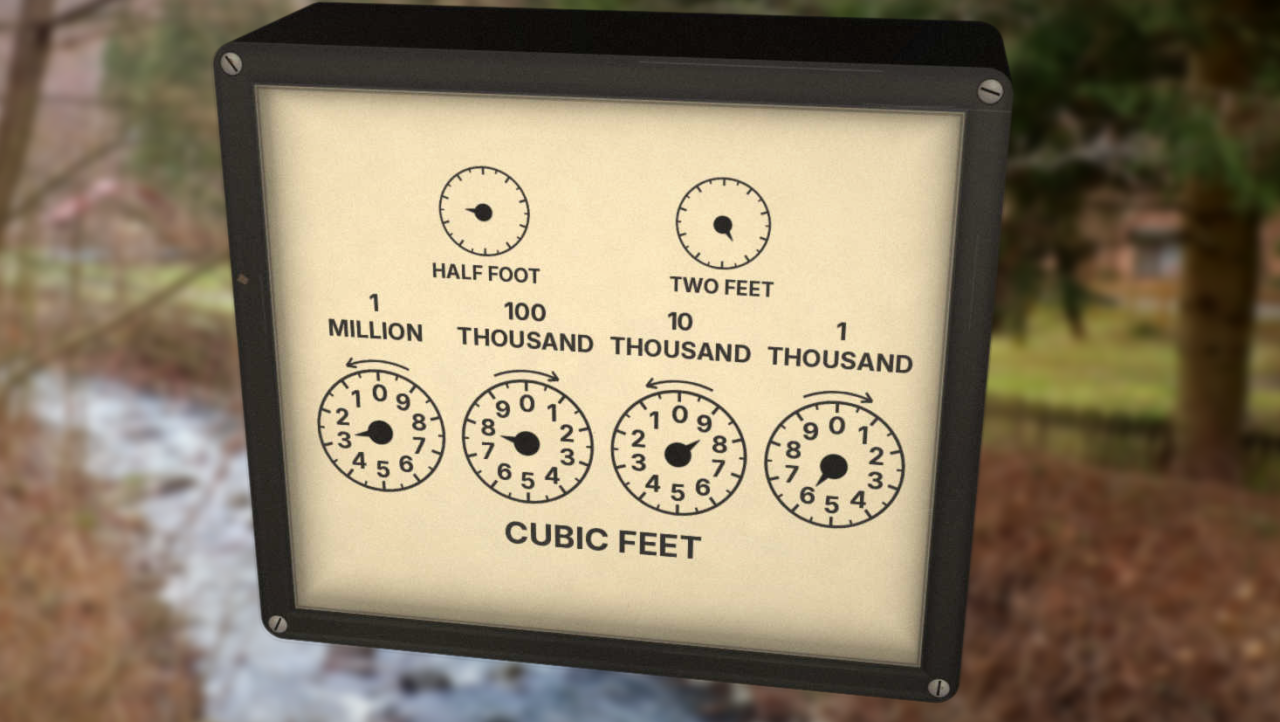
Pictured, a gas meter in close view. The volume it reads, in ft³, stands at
278600 ft³
